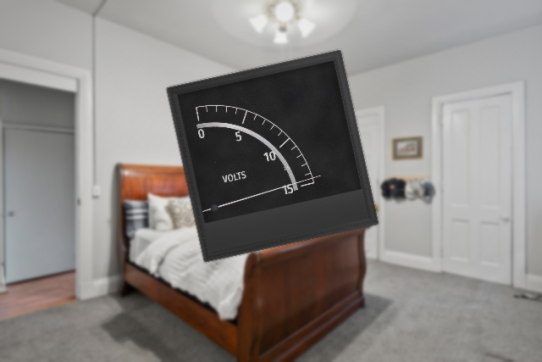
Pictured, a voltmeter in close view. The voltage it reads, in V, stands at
14.5 V
